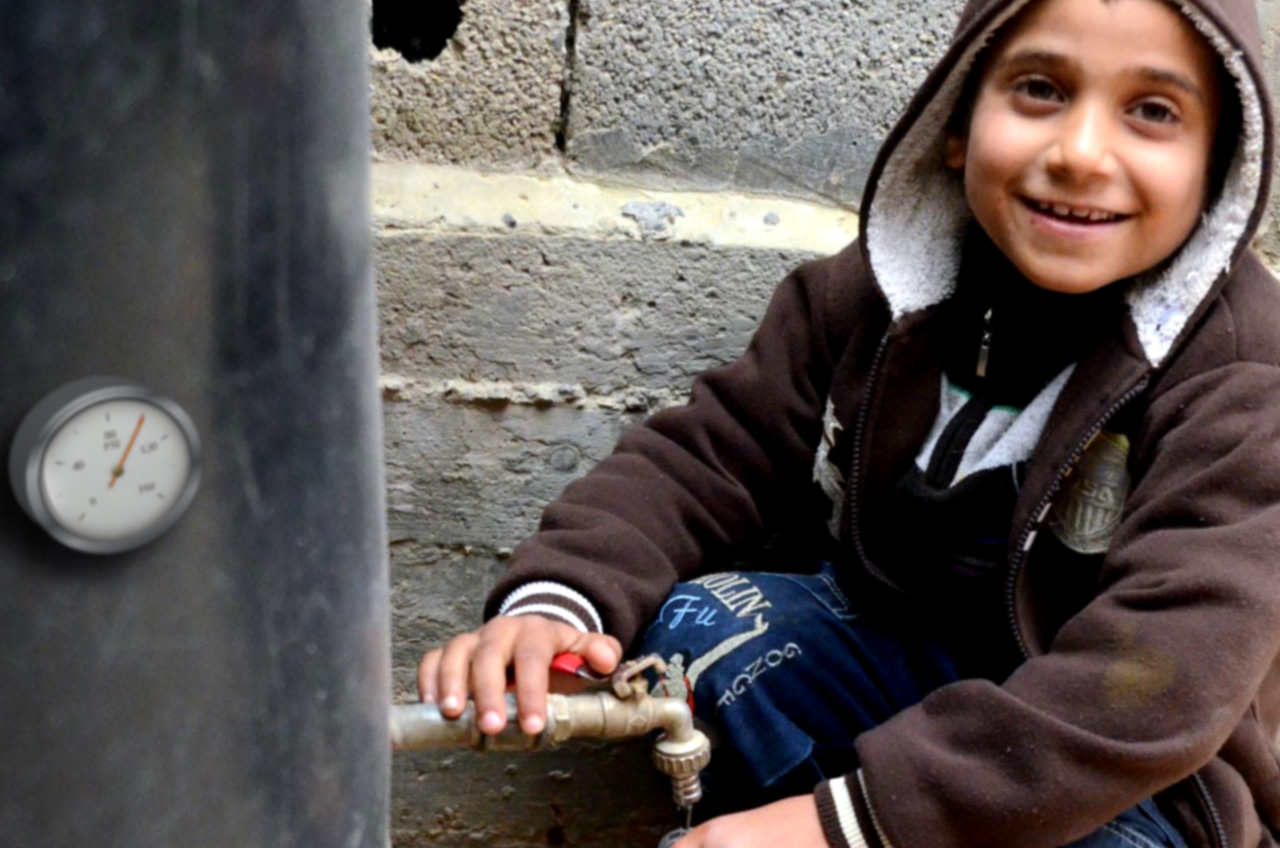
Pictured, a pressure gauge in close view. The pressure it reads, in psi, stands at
100 psi
